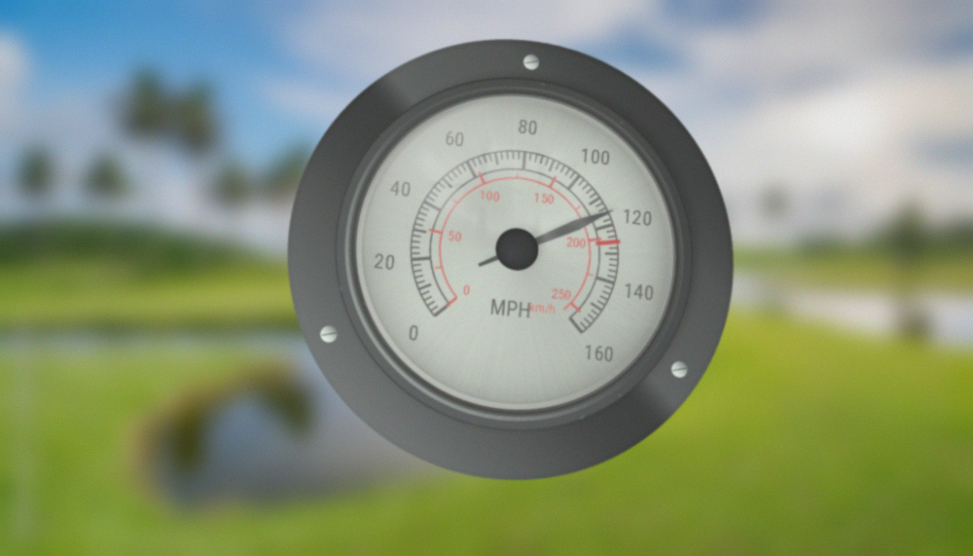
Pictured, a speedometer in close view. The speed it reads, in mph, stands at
116 mph
